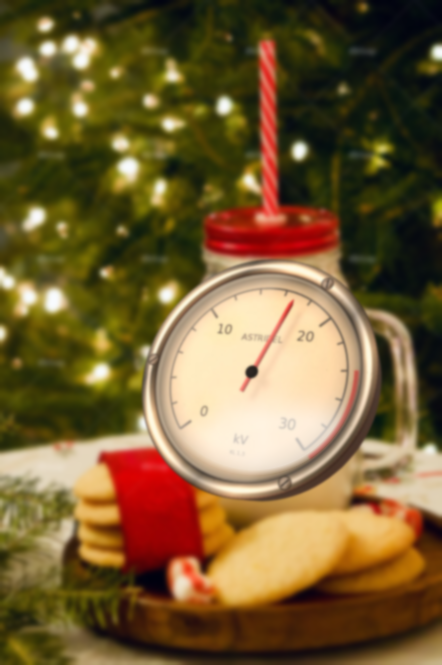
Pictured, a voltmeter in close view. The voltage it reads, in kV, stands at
17 kV
